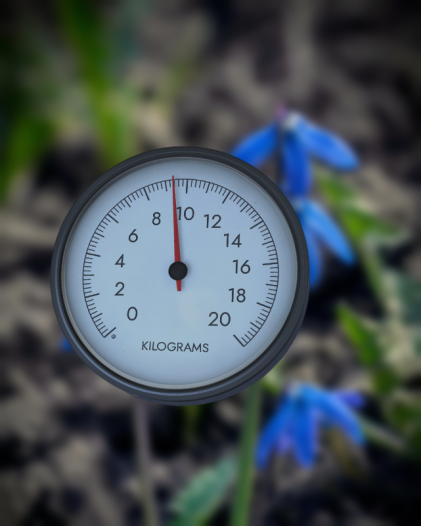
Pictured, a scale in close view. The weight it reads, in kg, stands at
9.4 kg
